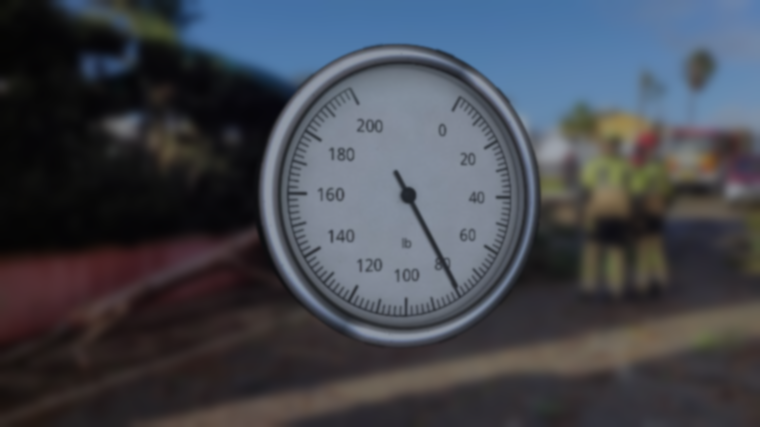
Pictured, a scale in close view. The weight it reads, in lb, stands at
80 lb
